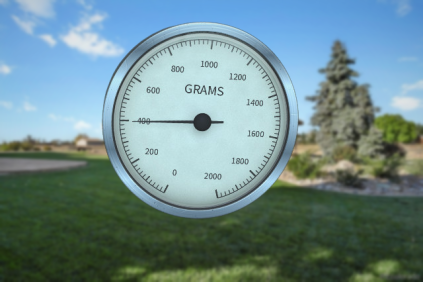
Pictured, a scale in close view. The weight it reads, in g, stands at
400 g
